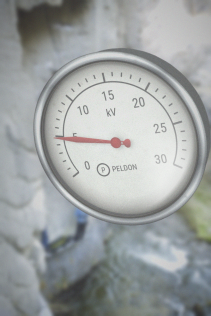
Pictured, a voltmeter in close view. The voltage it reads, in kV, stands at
5 kV
